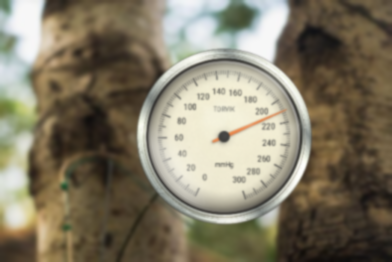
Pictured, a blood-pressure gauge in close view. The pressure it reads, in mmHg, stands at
210 mmHg
